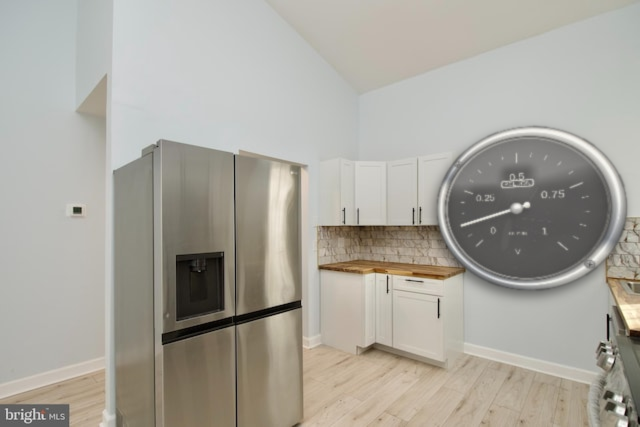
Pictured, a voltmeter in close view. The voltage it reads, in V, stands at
0.1 V
